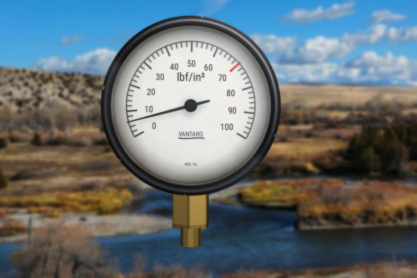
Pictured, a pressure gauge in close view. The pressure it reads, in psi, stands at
6 psi
